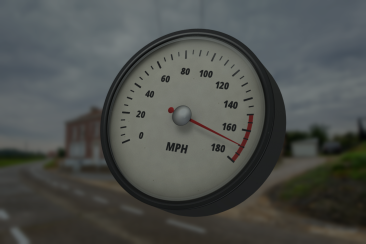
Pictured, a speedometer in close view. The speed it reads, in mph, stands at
170 mph
